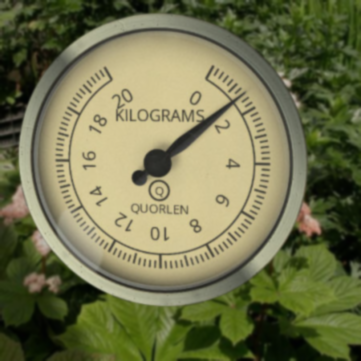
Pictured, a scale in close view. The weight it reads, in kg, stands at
1.4 kg
